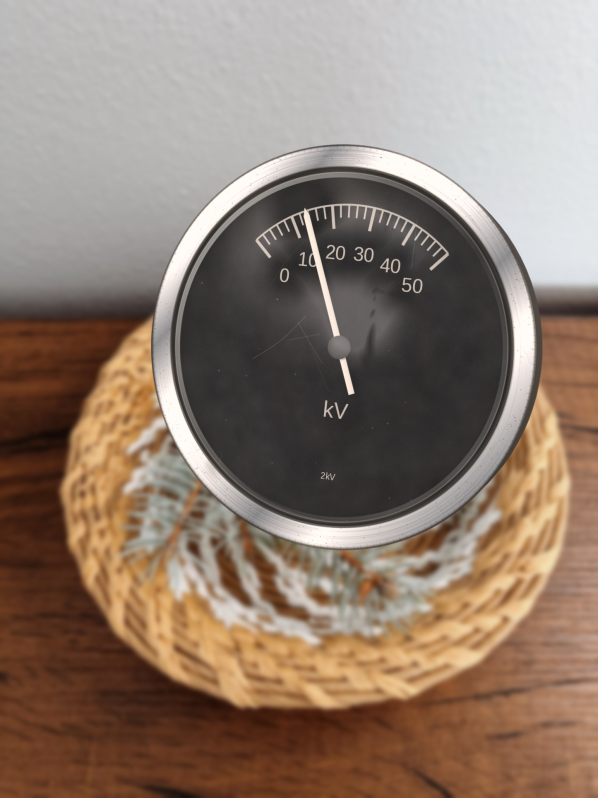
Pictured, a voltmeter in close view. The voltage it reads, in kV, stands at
14 kV
